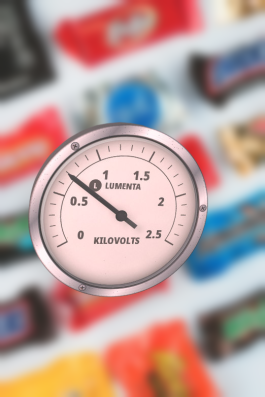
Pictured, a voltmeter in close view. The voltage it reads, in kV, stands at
0.7 kV
